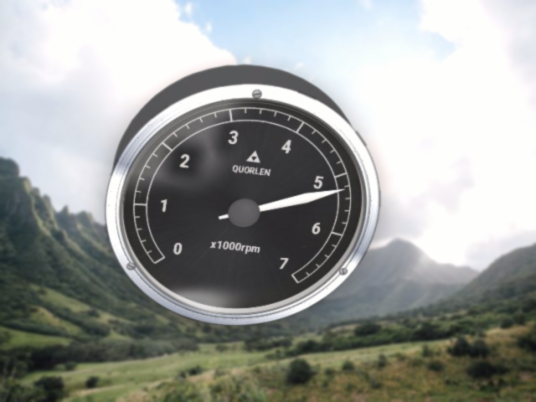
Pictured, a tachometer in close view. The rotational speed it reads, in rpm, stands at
5200 rpm
